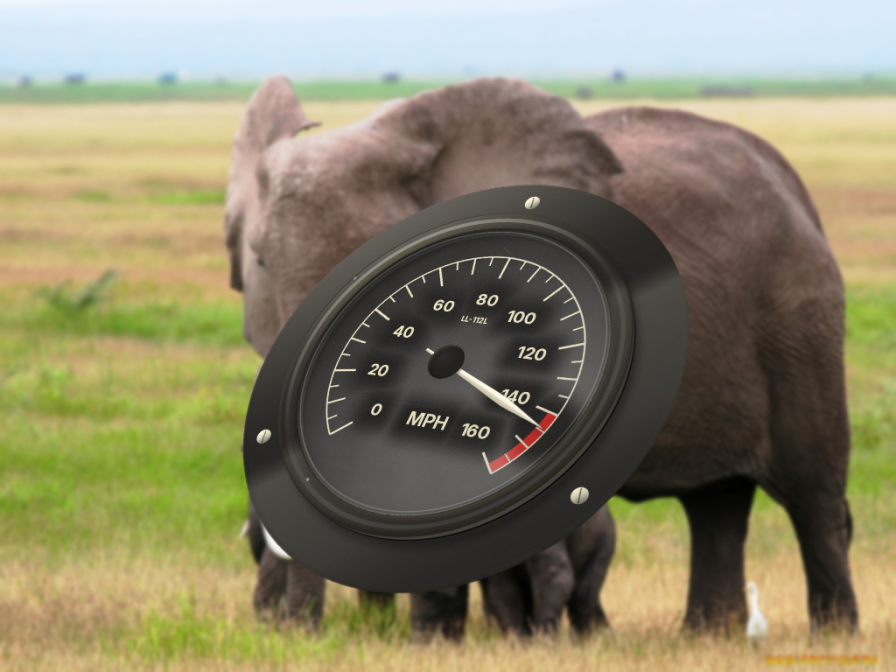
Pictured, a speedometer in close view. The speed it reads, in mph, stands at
145 mph
